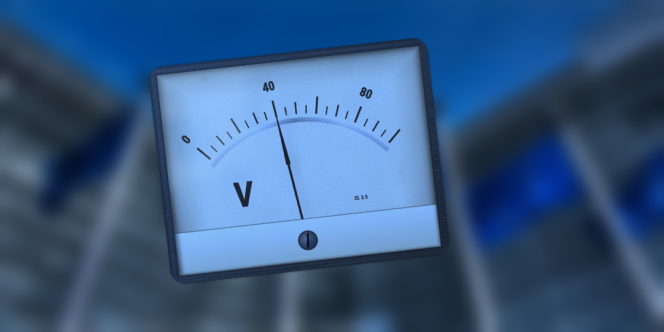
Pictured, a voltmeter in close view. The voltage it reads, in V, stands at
40 V
